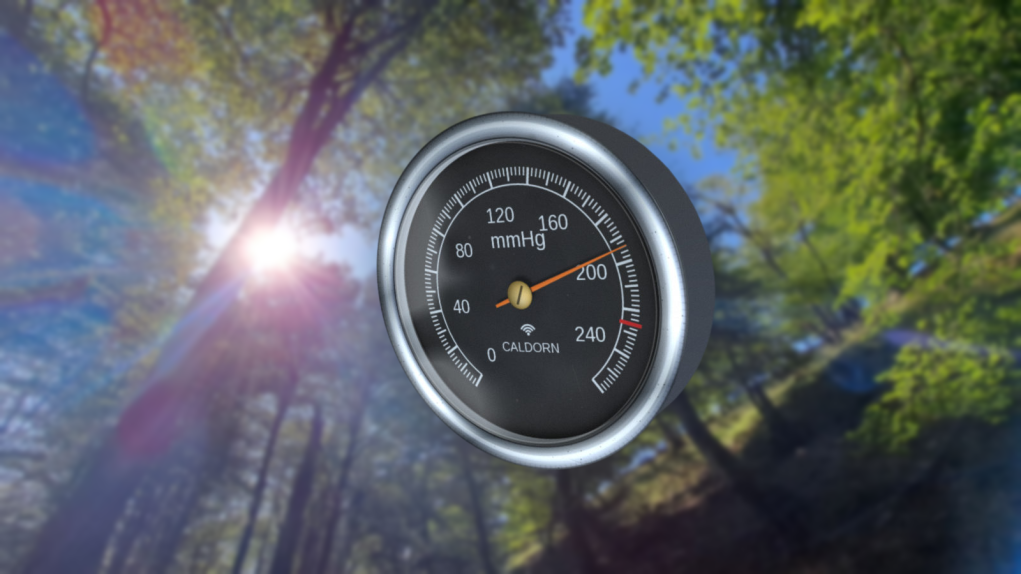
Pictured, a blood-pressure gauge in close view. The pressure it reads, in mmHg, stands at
194 mmHg
